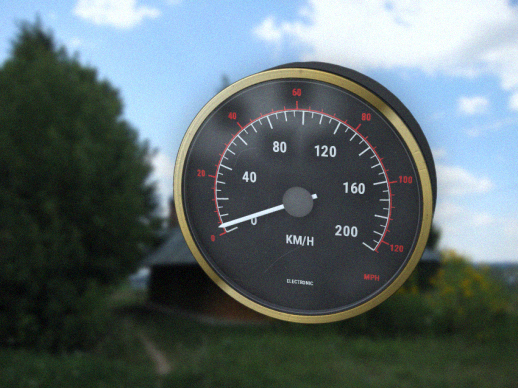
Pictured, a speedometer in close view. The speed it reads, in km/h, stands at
5 km/h
